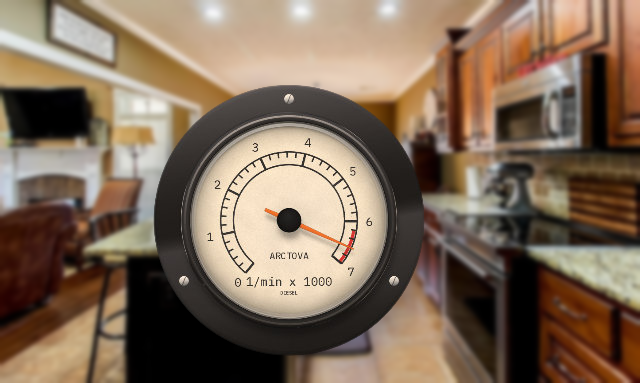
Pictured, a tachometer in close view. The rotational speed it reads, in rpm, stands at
6600 rpm
